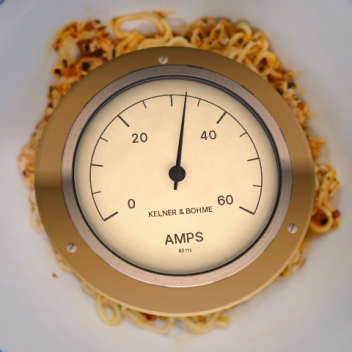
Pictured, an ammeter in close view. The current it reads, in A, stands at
32.5 A
